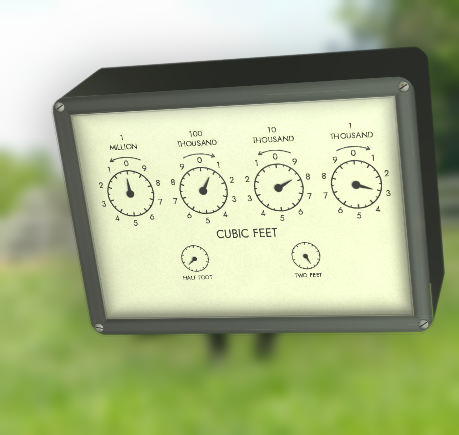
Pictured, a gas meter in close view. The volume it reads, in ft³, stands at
8300 ft³
